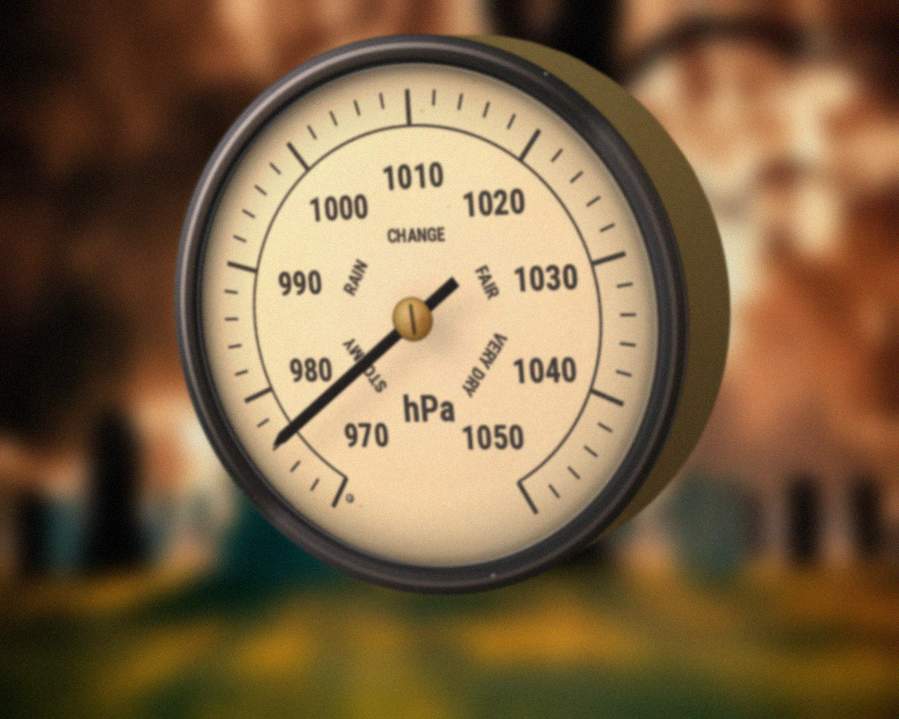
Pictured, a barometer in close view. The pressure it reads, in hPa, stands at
976 hPa
